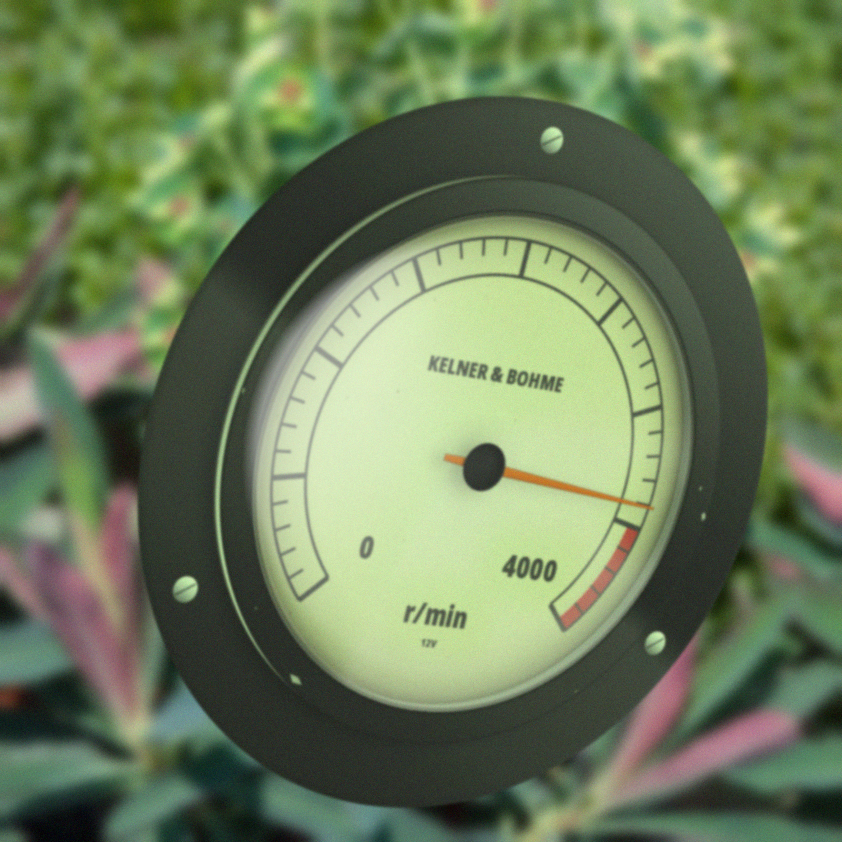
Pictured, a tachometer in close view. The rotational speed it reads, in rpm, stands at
3400 rpm
